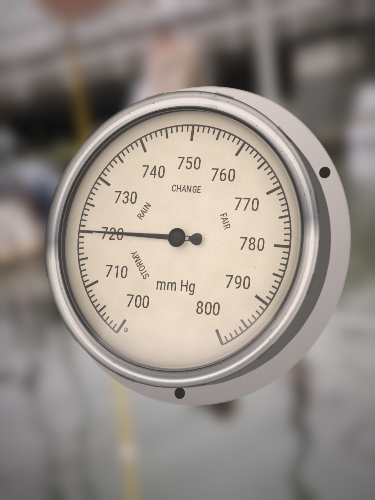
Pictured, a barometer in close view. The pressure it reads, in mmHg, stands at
720 mmHg
